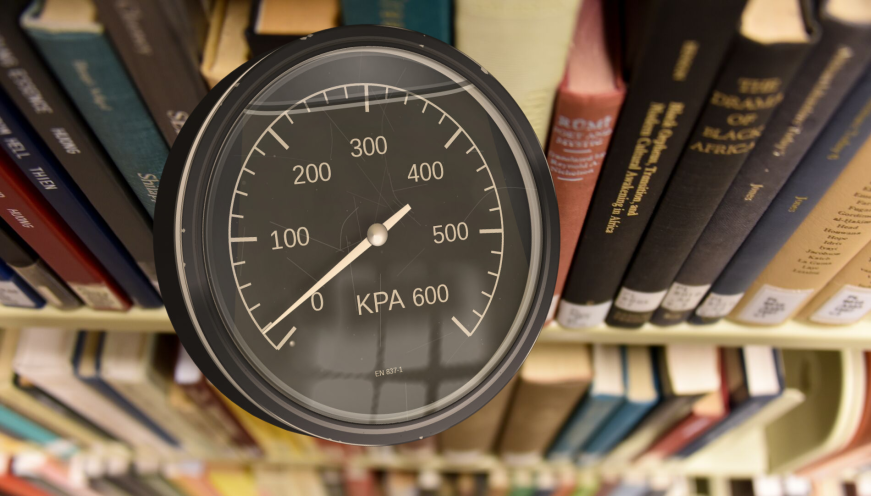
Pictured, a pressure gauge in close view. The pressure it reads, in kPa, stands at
20 kPa
